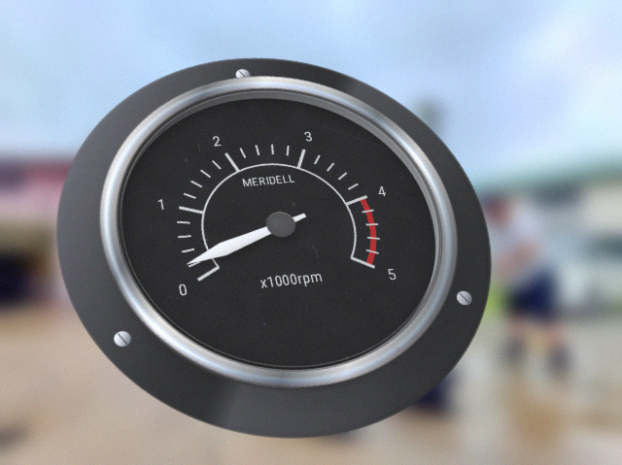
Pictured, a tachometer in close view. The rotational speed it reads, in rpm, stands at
200 rpm
